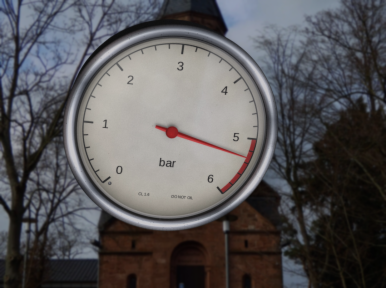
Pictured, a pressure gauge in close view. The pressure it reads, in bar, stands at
5.3 bar
